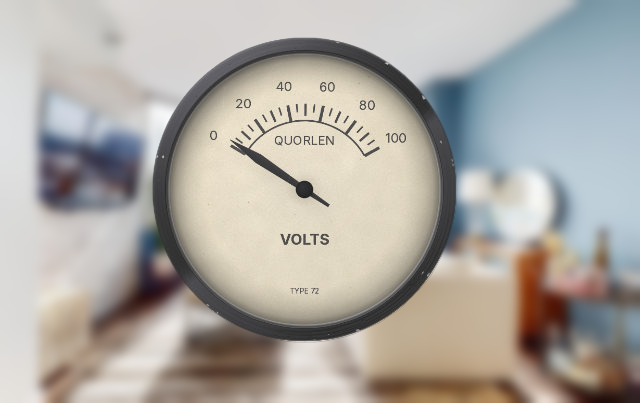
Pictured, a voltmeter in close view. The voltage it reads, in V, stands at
2.5 V
